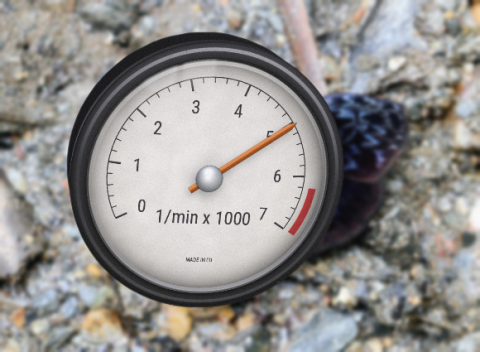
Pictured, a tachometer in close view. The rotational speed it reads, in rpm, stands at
5000 rpm
